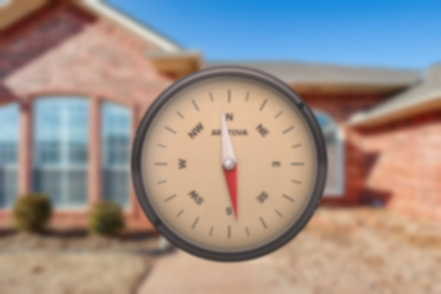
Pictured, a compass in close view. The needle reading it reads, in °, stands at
172.5 °
